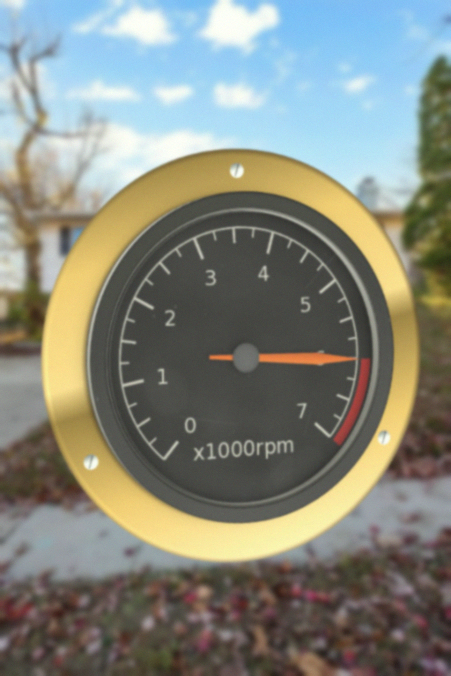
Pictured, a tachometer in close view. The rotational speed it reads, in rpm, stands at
6000 rpm
